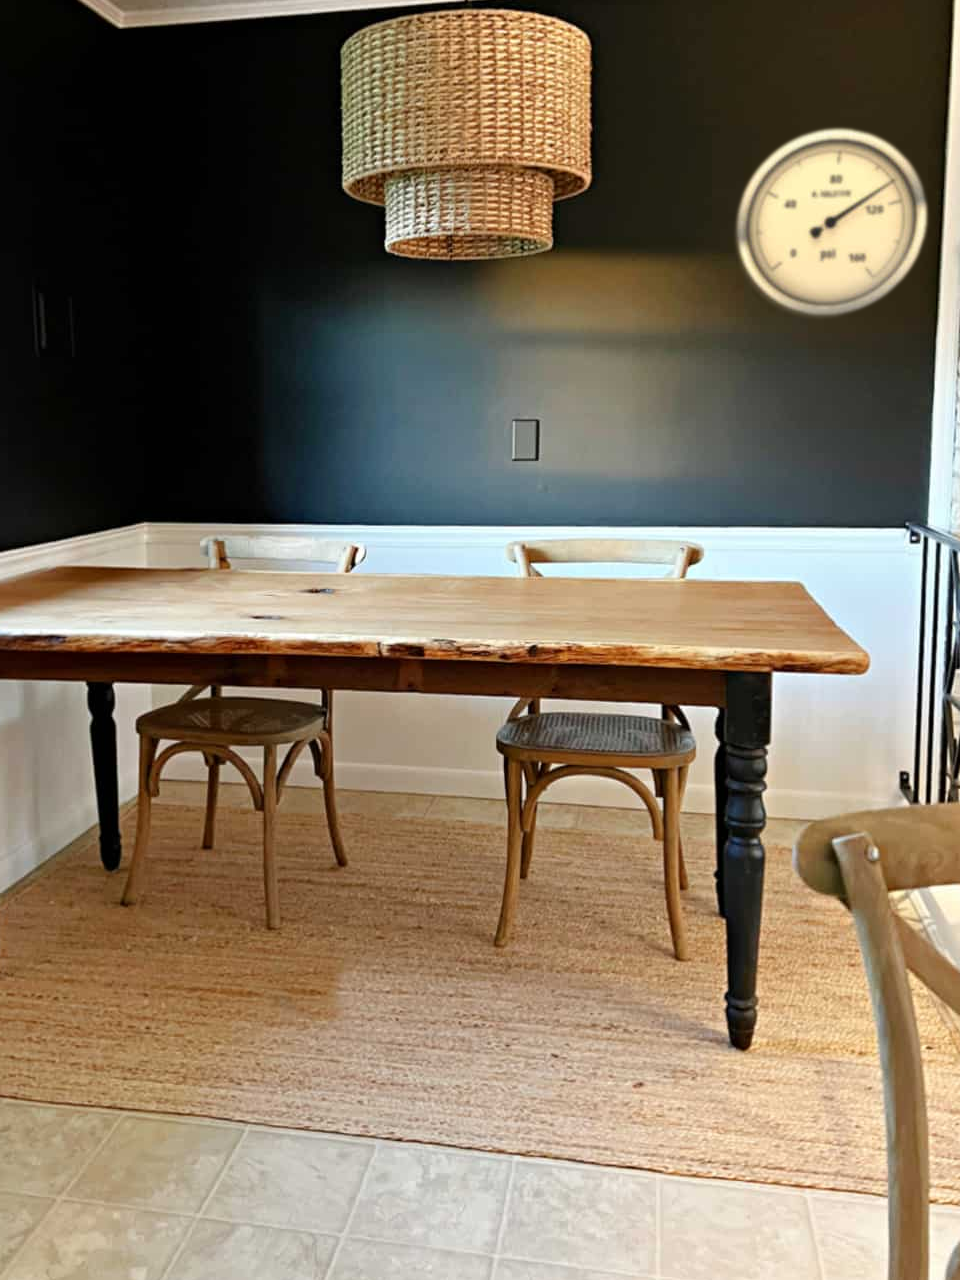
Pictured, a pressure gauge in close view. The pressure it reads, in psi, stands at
110 psi
